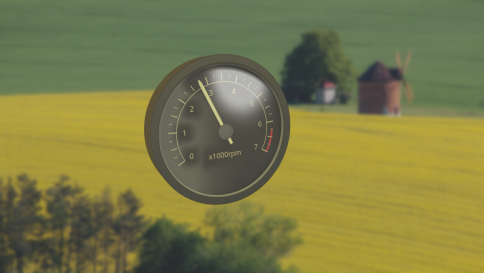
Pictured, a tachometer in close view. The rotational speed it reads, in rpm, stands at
2750 rpm
